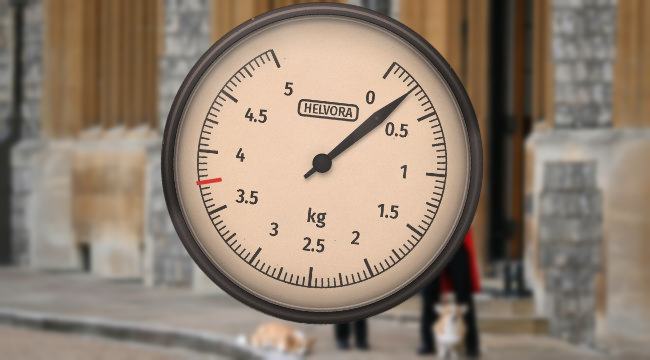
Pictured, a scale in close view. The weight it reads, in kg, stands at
0.25 kg
